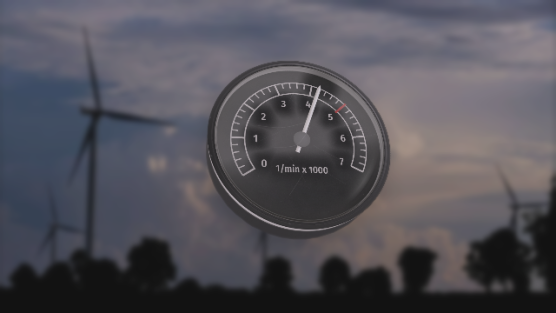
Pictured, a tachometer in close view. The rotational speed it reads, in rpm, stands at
4200 rpm
